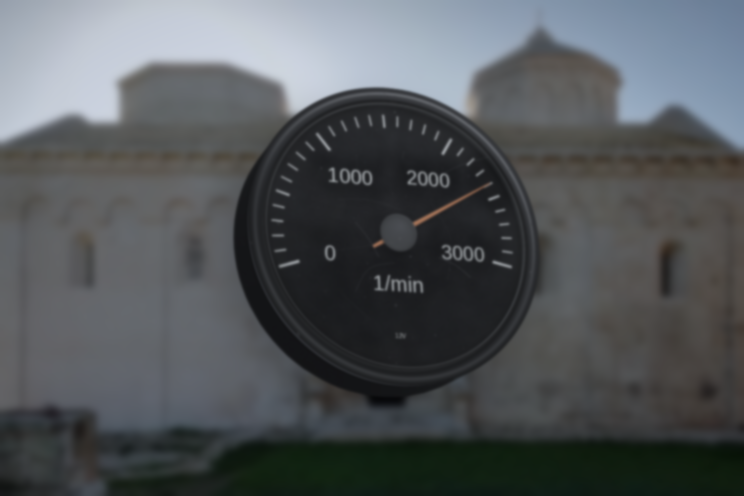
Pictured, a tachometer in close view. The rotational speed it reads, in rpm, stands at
2400 rpm
